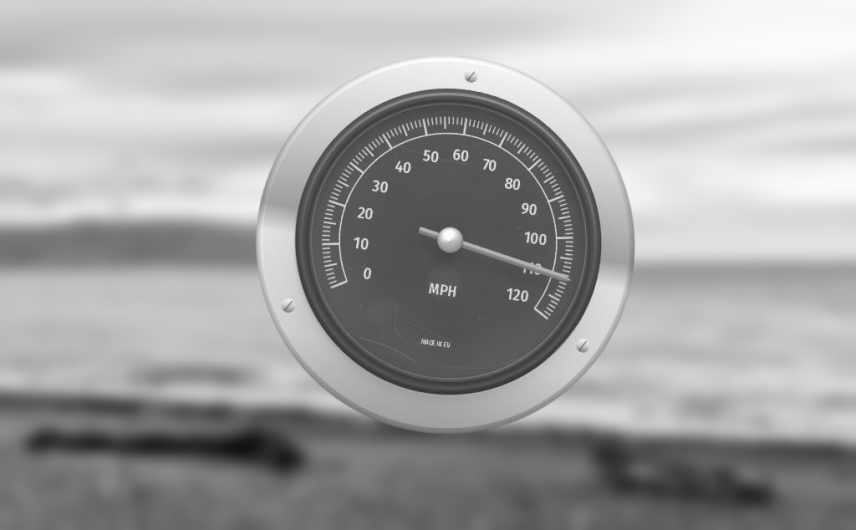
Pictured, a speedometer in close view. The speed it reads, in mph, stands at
110 mph
